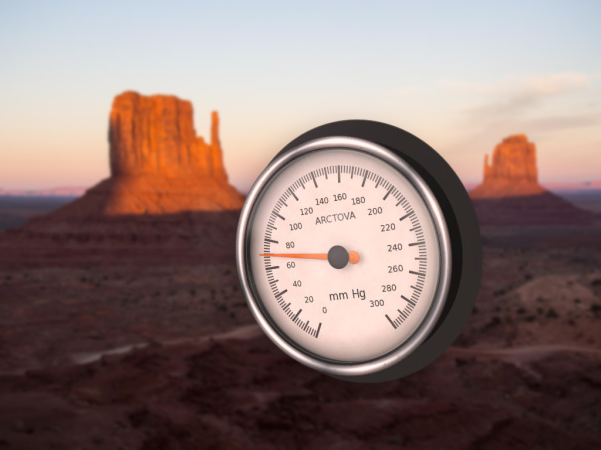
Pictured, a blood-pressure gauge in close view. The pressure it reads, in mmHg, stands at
70 mmHg
